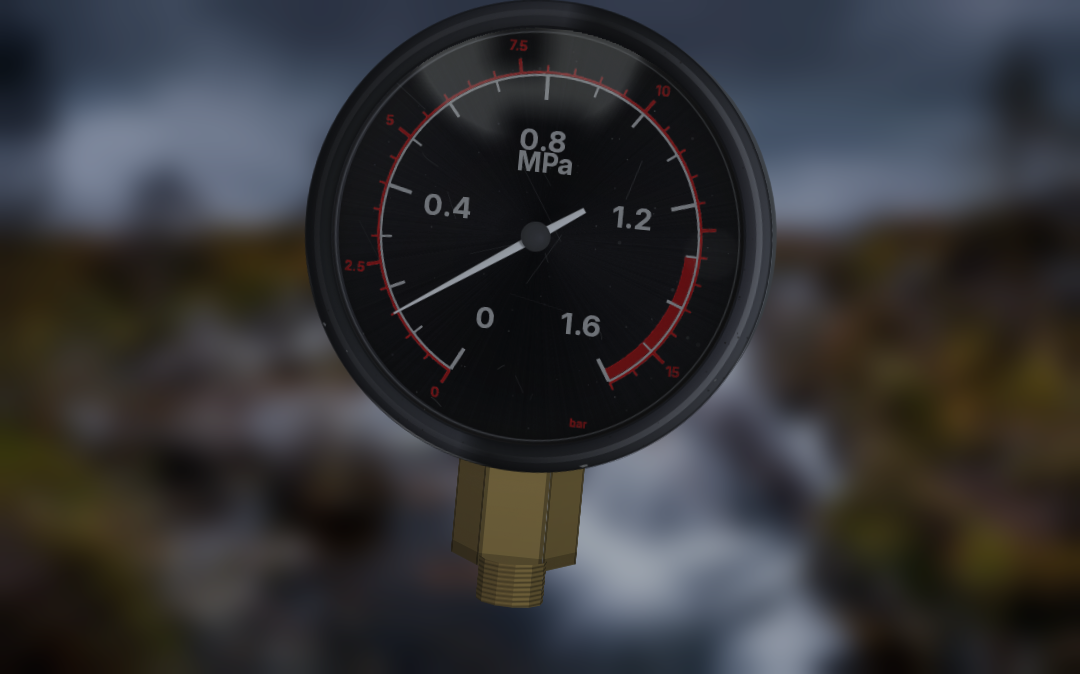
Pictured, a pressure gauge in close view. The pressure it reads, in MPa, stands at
0.15 MPa
